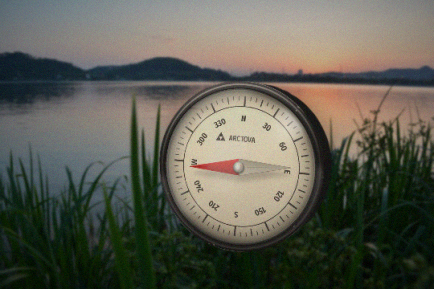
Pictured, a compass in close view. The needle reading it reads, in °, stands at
265 °
